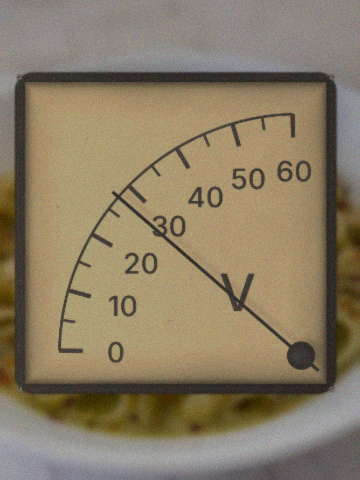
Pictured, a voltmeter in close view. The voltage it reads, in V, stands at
27.5 V
